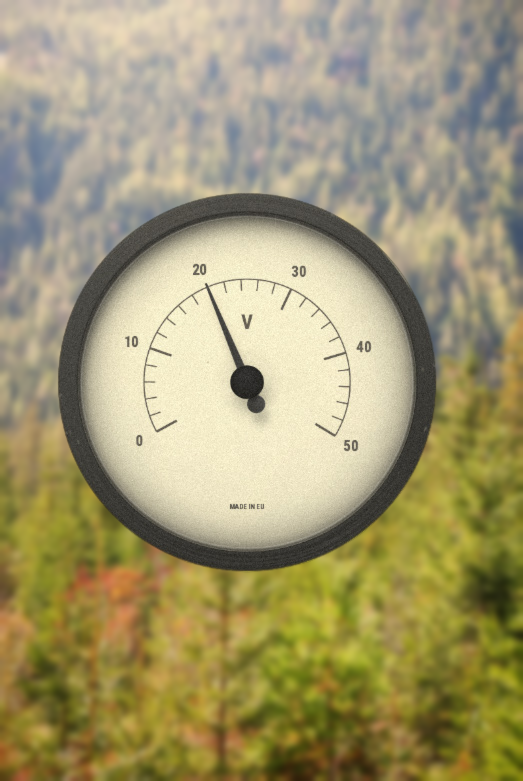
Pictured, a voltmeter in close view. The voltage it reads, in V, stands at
20 V
